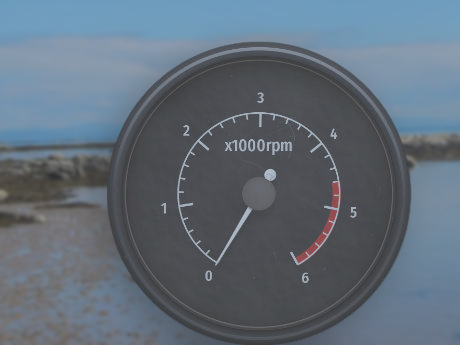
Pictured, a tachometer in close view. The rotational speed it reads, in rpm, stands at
0 rpm
